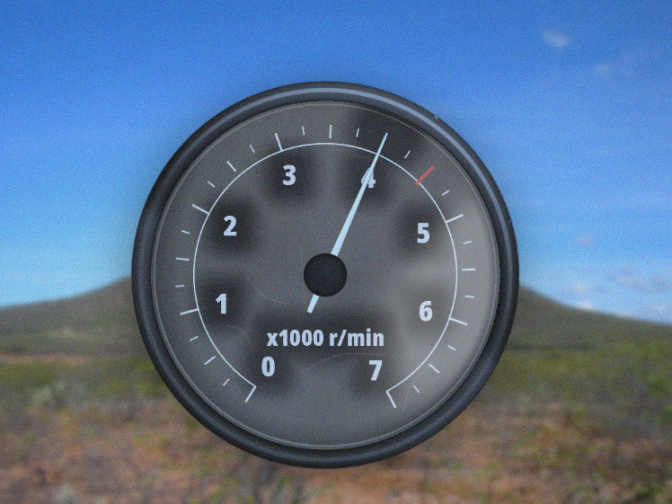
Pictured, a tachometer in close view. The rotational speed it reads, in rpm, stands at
4000 rpm
